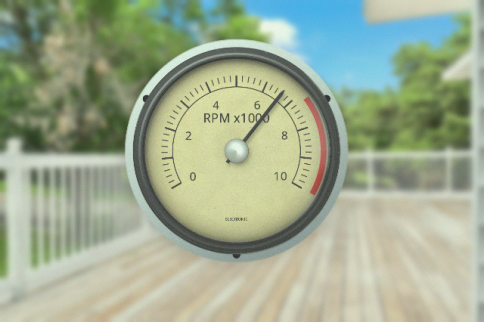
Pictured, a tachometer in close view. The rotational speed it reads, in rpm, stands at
6600 rpm
